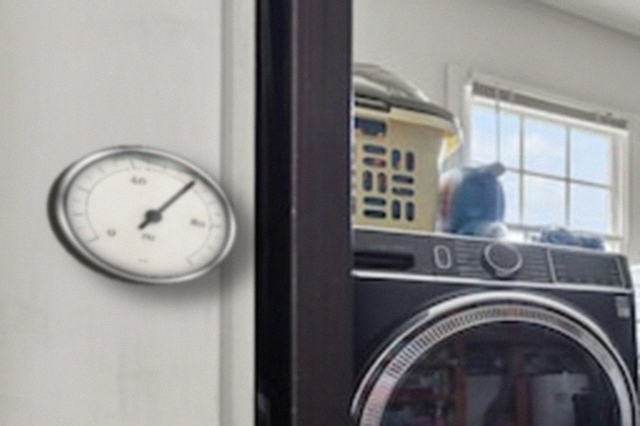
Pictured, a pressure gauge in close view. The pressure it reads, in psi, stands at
60 psi
